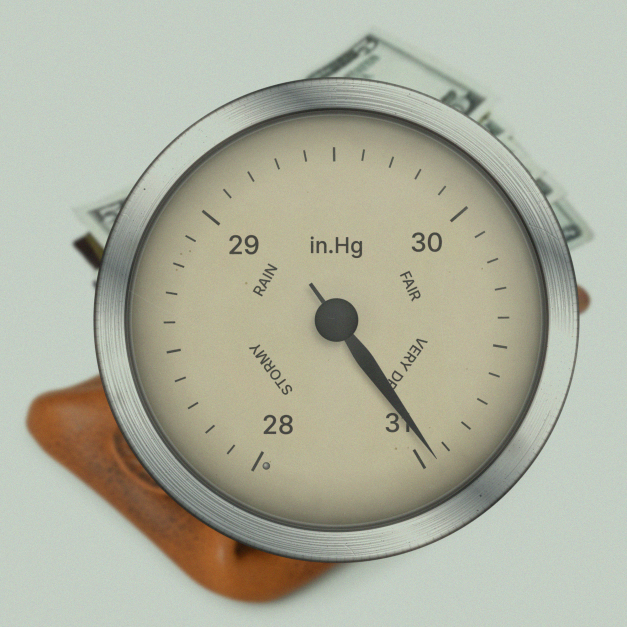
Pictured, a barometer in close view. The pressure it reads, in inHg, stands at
30.95 inHg
